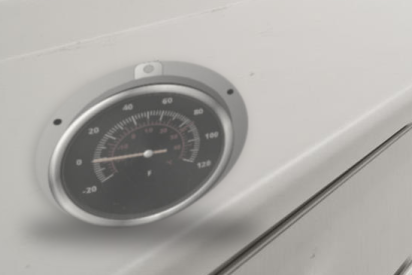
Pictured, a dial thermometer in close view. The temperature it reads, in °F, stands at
0 °F
